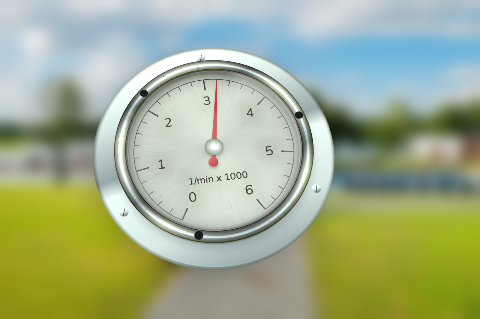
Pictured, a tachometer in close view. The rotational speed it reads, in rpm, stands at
3200 rpm
